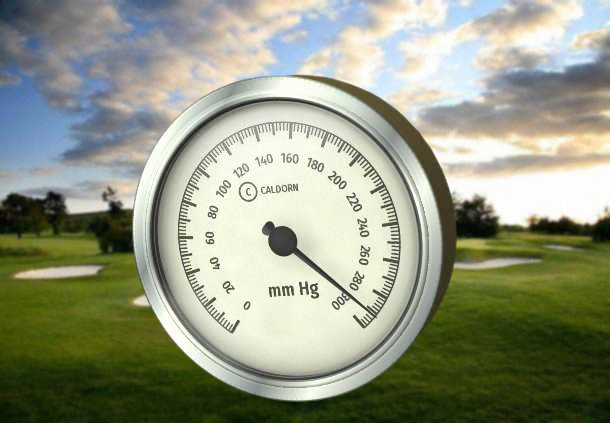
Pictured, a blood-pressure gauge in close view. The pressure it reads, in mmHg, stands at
290 mmHg
